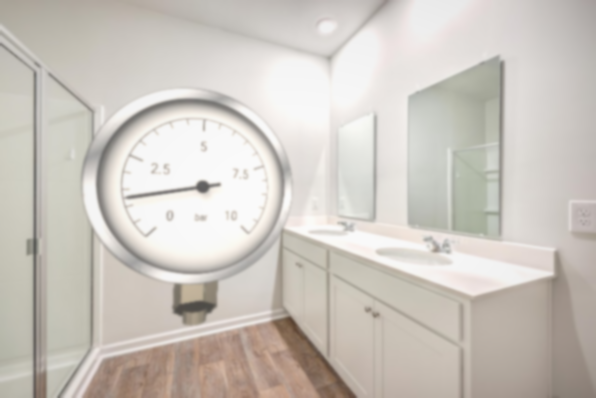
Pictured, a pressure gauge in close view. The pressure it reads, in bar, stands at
1.25 bar
